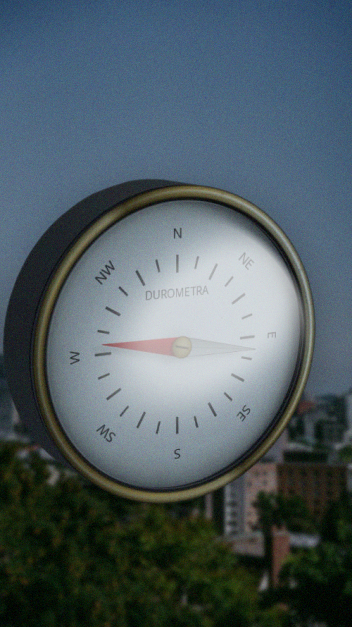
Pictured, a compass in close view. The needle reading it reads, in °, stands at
277.5 °
